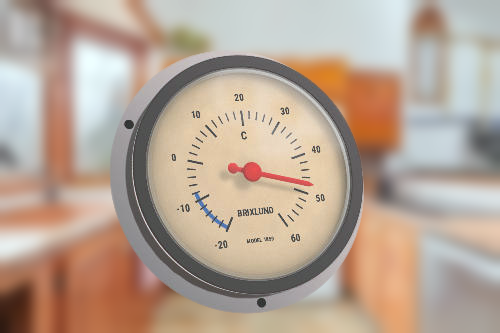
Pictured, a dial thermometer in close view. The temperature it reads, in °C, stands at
48 °C
